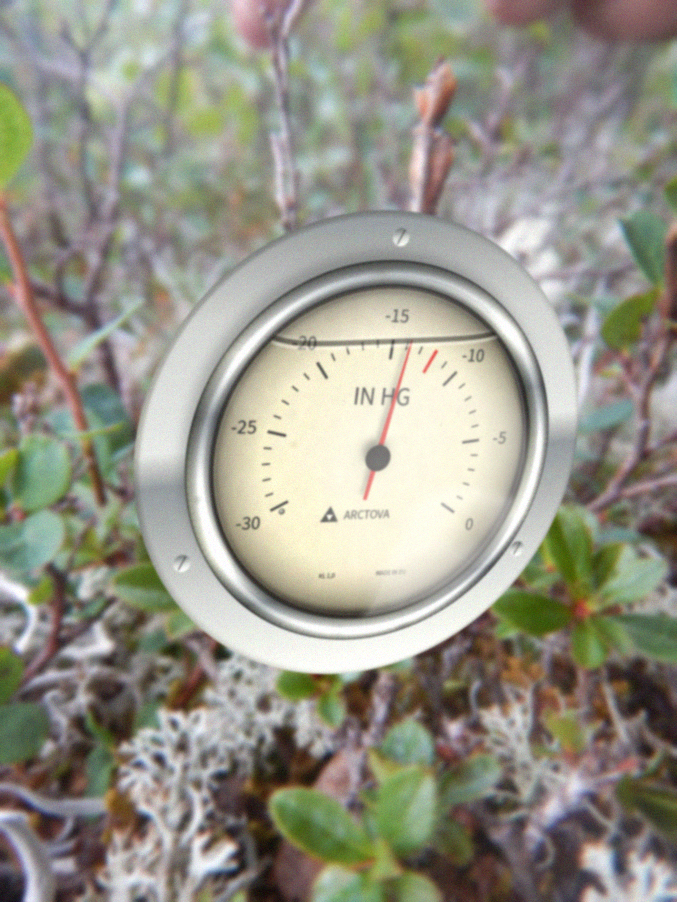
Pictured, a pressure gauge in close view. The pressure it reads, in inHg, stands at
-14 inHg
